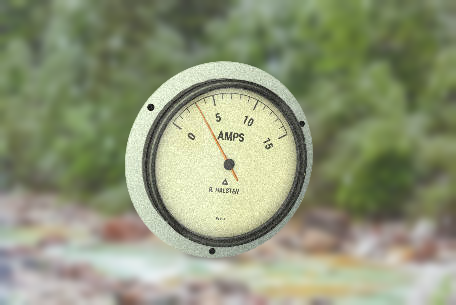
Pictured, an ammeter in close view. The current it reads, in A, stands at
3 A
